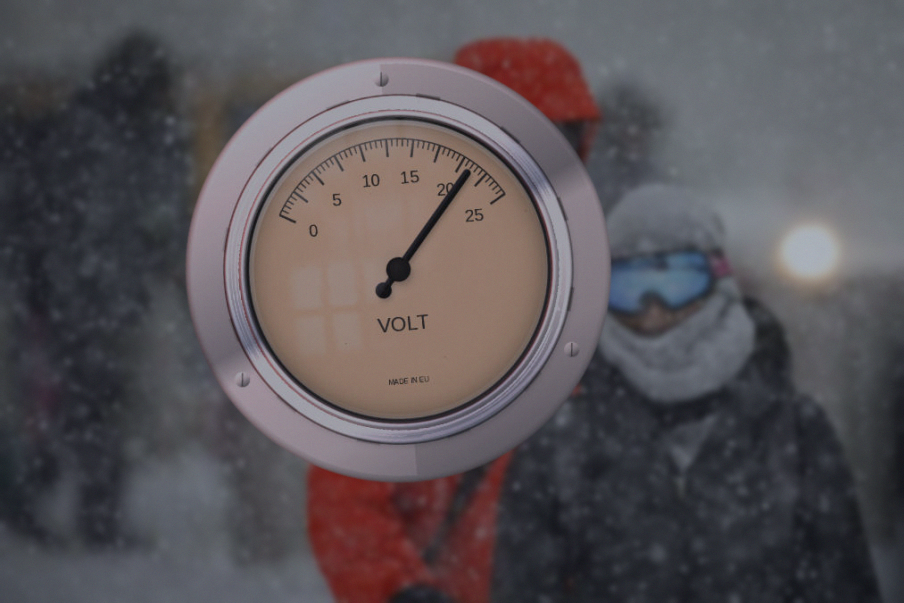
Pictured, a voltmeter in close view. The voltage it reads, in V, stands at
21 V
